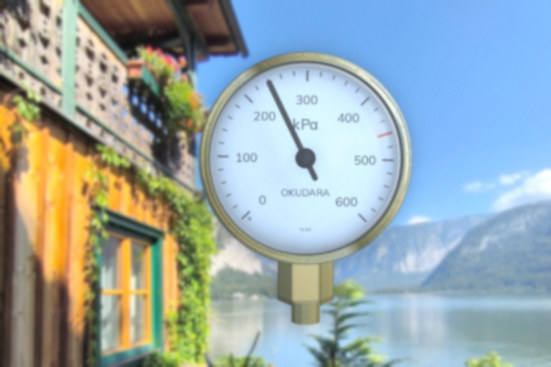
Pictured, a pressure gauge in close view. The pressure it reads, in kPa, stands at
240 kPa
